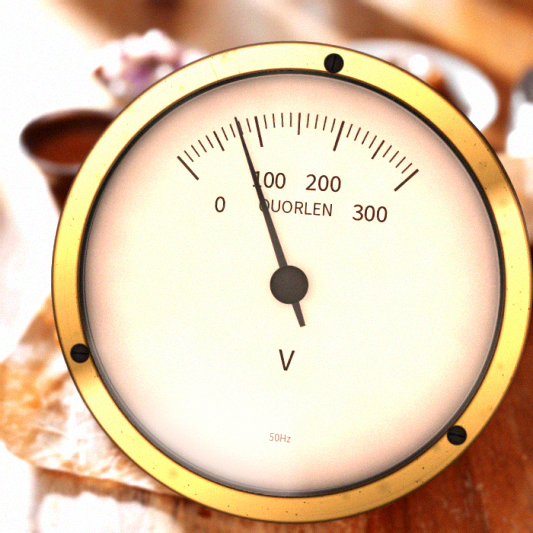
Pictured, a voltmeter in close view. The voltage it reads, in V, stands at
80 V
